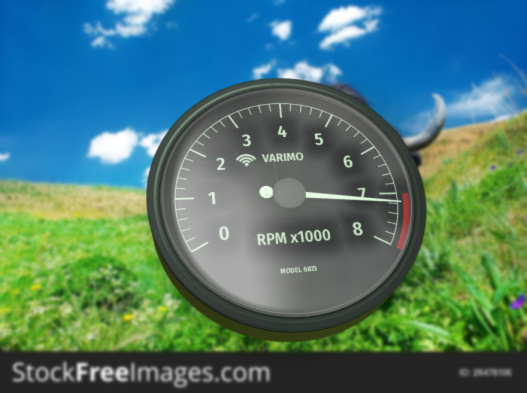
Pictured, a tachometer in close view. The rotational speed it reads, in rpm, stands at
7200 rpm
